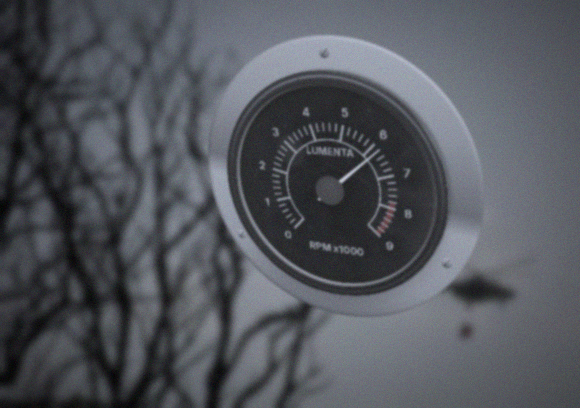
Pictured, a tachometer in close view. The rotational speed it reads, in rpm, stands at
6200 rpm
